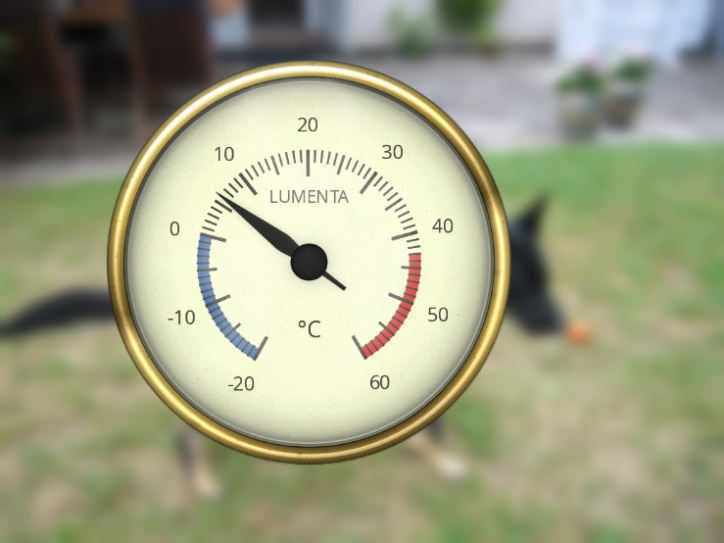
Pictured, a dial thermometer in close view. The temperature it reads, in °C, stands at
6 °C
